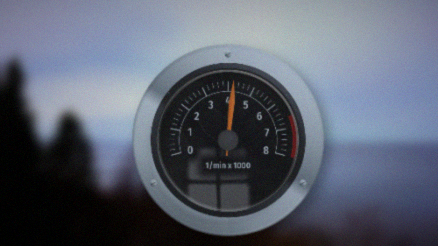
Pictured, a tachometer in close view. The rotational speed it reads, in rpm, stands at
4200 rpm
